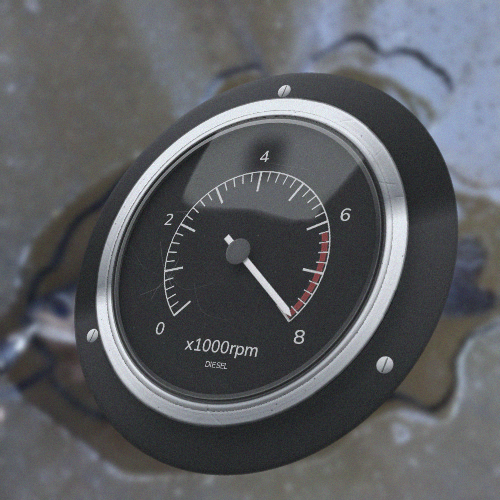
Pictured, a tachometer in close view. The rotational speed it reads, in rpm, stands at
7900 rpm
